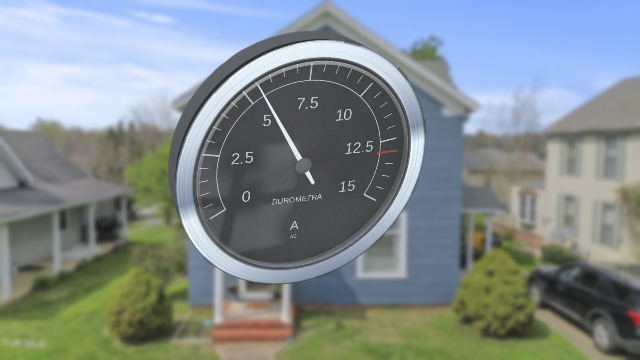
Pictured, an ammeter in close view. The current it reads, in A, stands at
5.5 A
